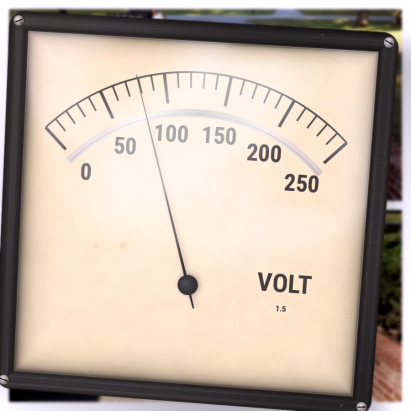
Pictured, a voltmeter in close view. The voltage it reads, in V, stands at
80 V
